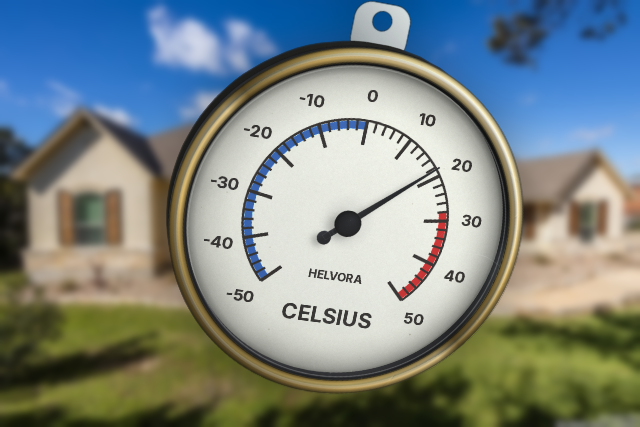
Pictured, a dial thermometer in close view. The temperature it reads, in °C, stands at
18 °C
